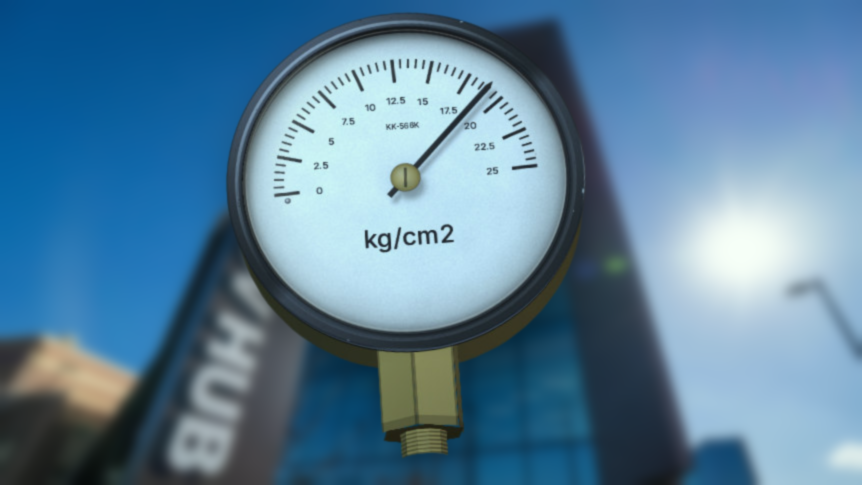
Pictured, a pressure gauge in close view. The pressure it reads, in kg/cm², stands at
19 kg/cm²
